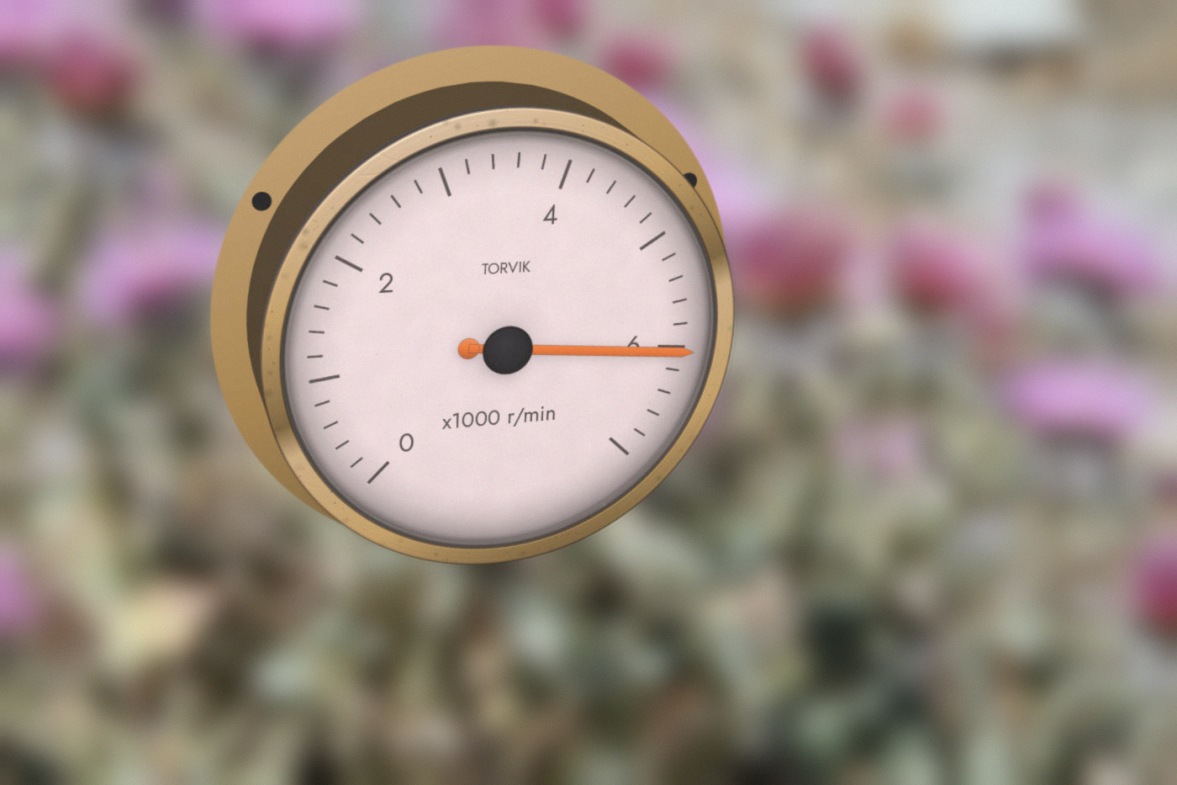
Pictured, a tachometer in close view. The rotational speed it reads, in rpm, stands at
6000 rpm
